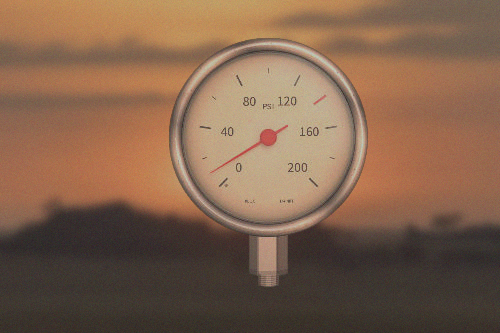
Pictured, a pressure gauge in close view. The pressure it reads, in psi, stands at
10 psi
